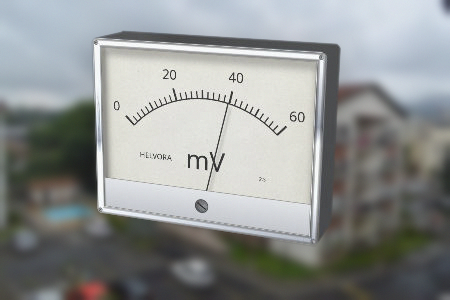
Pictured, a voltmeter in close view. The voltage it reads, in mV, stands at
40 mV
